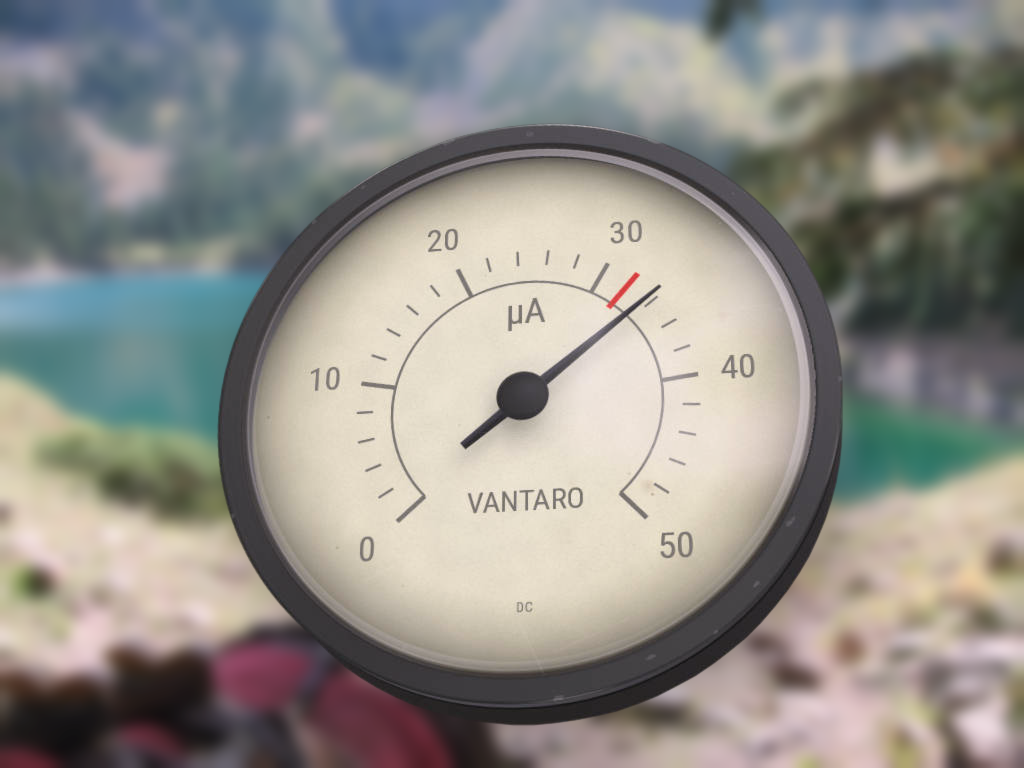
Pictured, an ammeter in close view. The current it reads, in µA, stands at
34 µA
